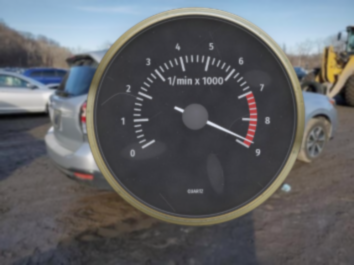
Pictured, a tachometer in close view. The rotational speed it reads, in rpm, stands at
8800 rpm
